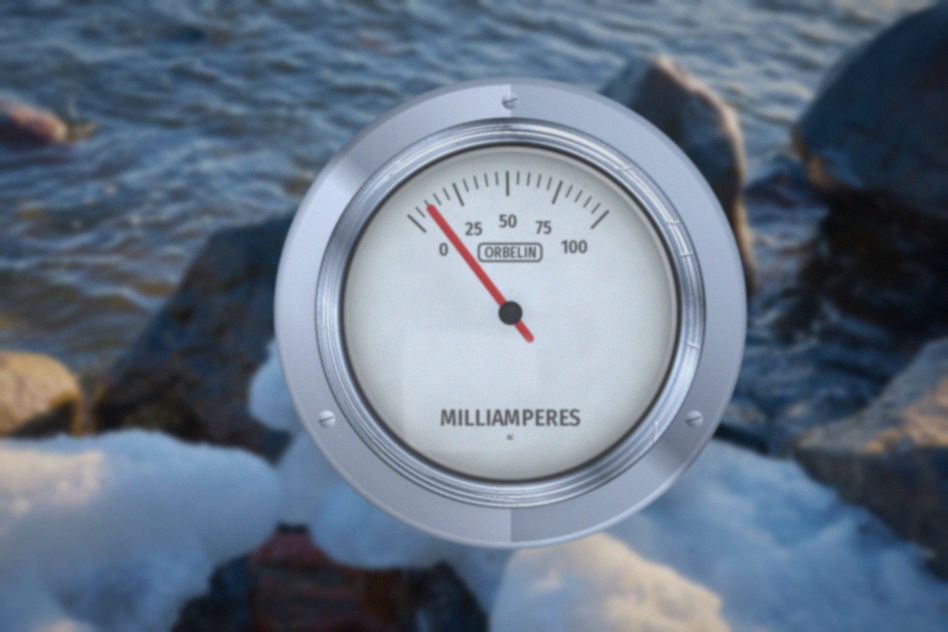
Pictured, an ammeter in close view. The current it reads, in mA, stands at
10 mA
